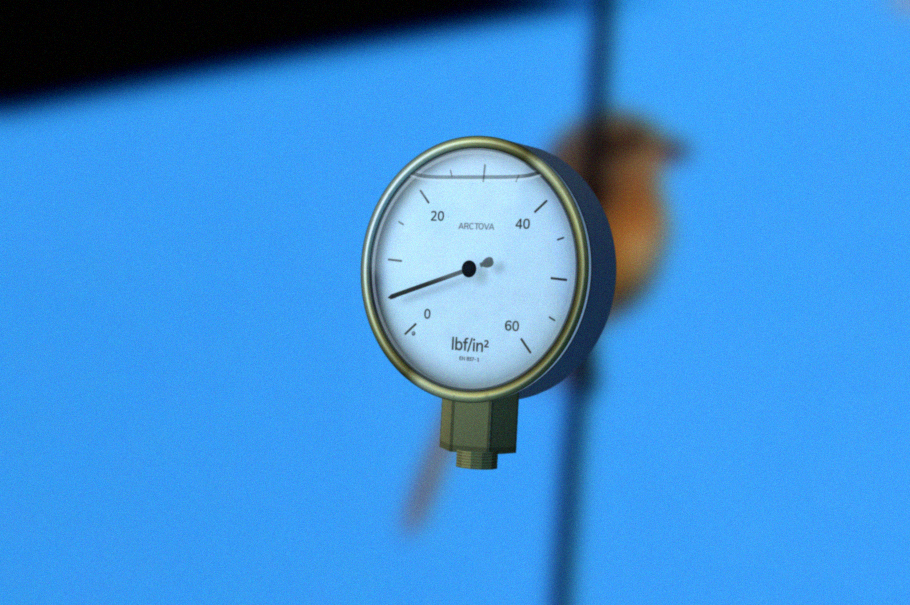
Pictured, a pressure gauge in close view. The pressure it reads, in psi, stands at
5 psi
